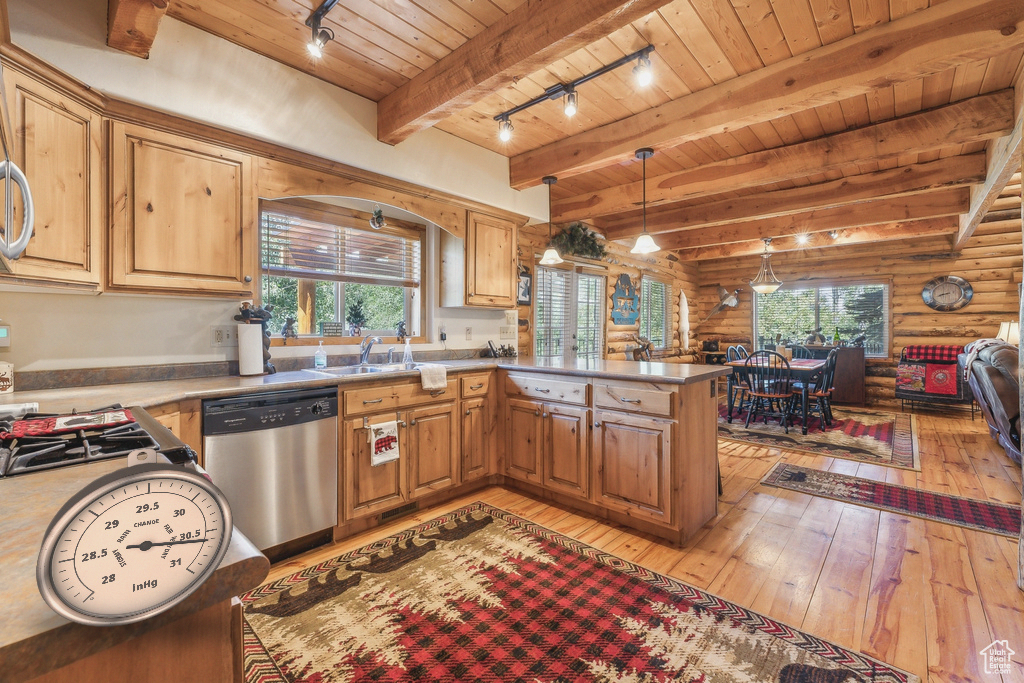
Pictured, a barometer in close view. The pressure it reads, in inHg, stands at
30.6 inHg
